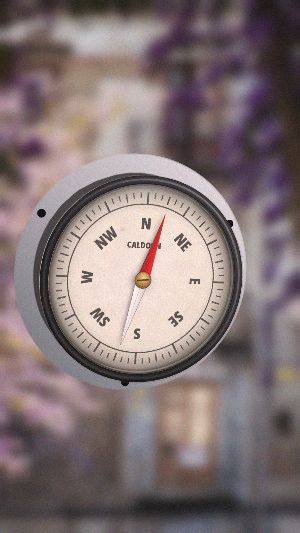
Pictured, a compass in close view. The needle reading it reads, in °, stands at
15 °
